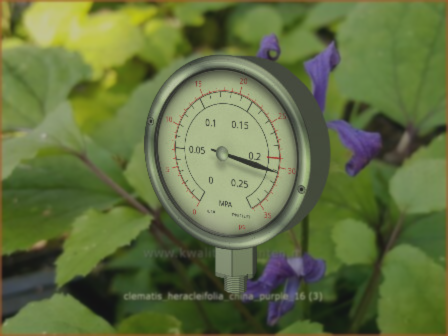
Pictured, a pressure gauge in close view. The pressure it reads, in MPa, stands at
0.21 MPa
